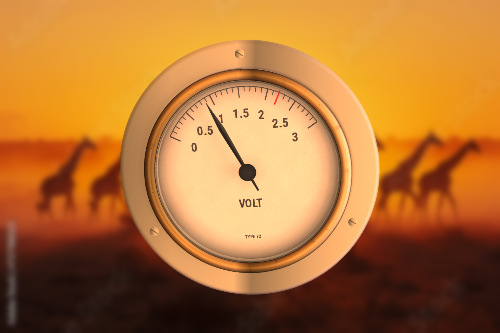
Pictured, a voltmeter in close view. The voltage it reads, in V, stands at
0.9 V
